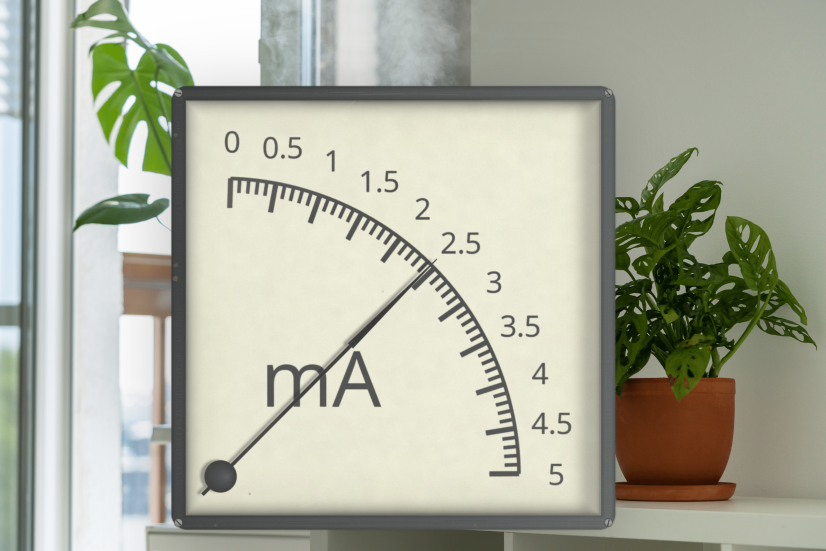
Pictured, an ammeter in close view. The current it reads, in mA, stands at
2.45 mA
